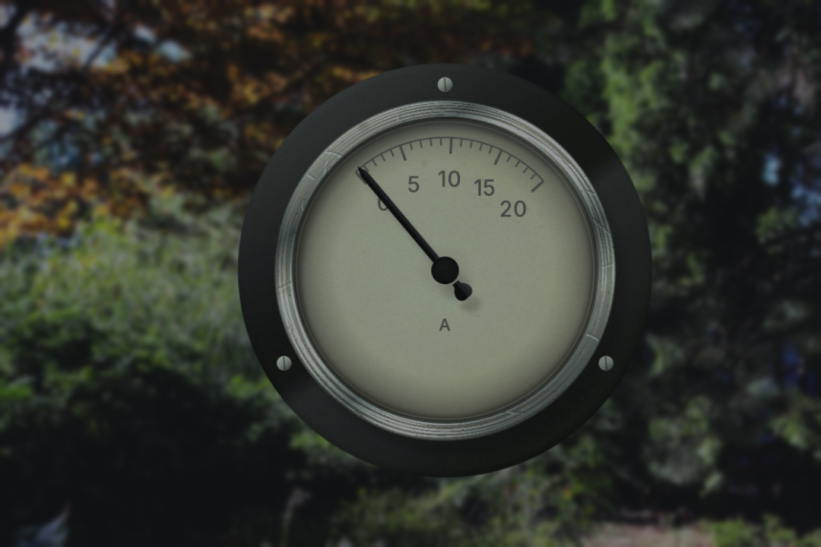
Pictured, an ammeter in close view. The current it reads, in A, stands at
0.5 A
